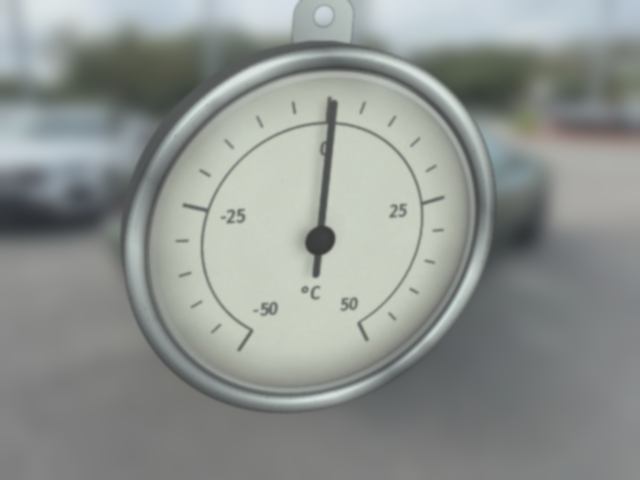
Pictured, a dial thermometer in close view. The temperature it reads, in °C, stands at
0 °C
